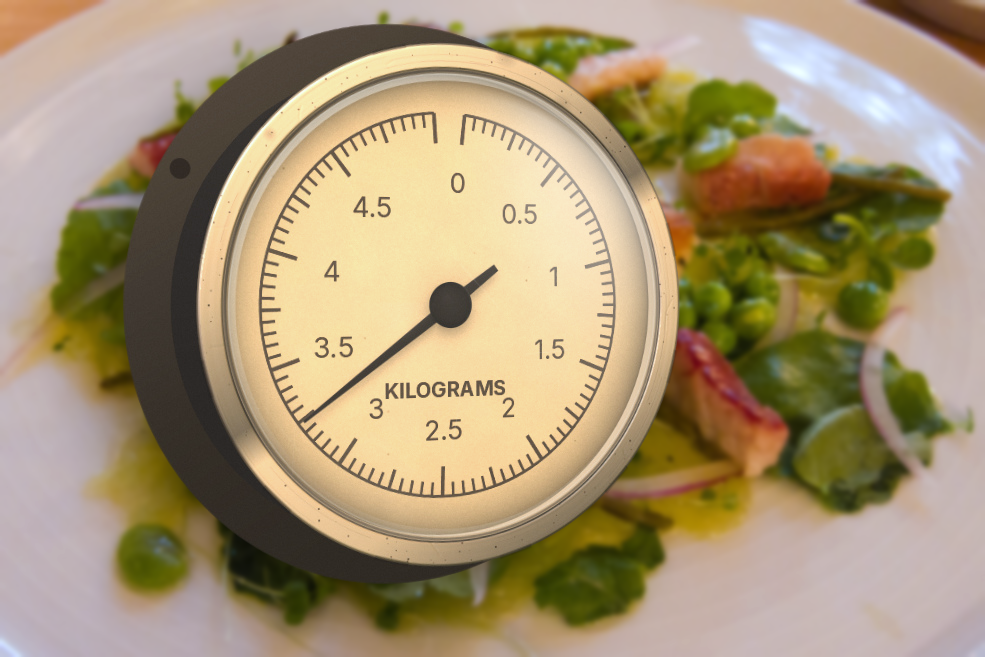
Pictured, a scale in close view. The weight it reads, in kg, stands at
3.25 kg
